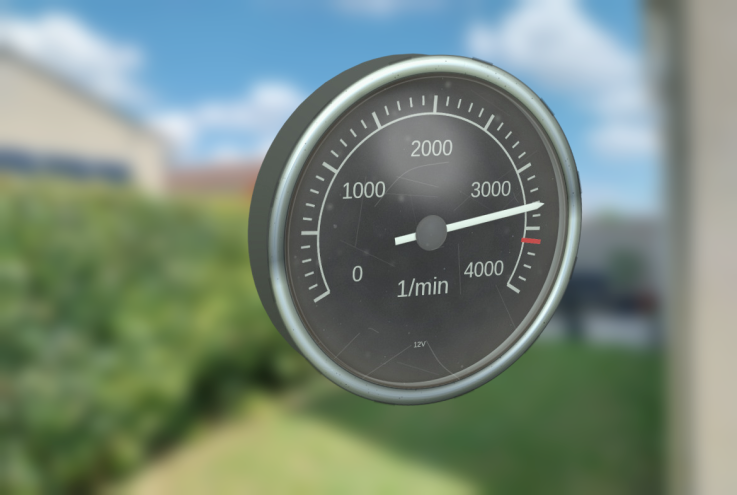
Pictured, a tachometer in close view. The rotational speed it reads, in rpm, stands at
3300 rpm
